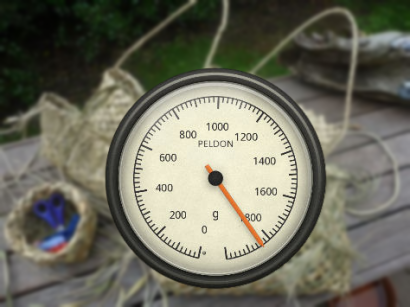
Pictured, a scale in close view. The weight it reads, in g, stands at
1840 g
